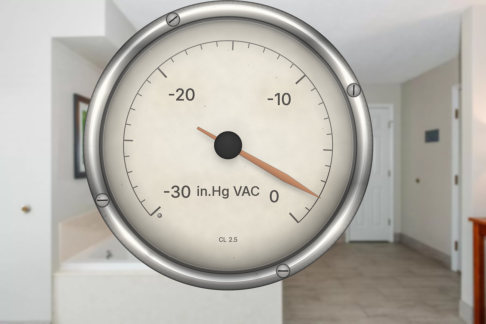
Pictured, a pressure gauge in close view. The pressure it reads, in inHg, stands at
-2 inHg
